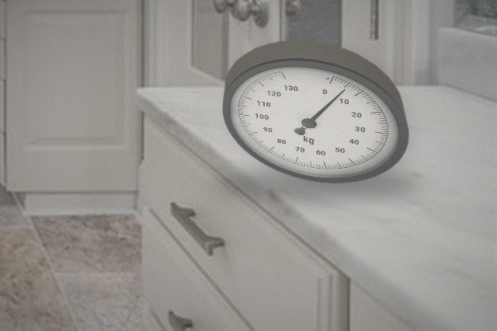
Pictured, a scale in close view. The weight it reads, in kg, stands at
5 kg
